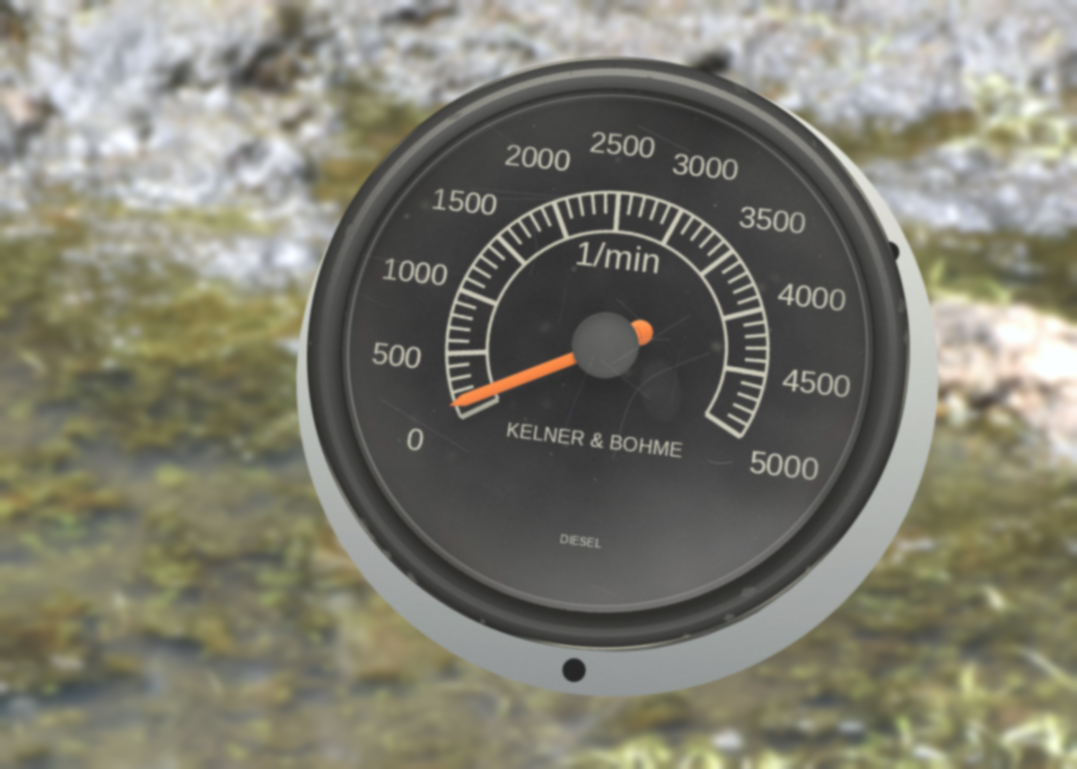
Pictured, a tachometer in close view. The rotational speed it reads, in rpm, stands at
100 rpm
